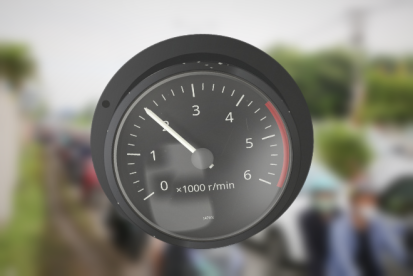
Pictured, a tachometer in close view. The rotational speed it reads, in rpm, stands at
2000 rpm
